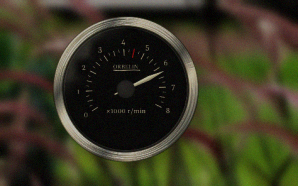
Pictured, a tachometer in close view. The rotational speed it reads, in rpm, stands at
6250 rpm
